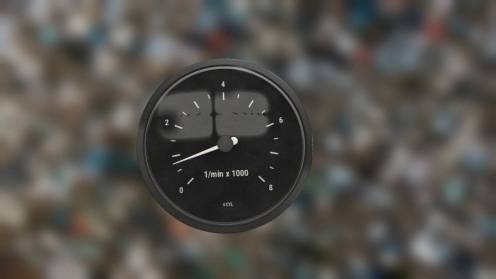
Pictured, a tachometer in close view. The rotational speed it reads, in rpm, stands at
750 rpm
